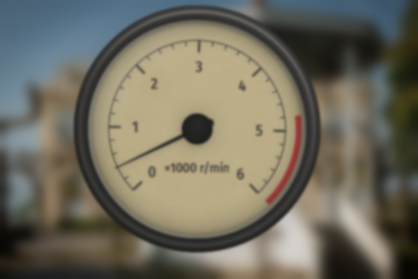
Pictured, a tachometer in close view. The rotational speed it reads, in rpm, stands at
400 rpm
